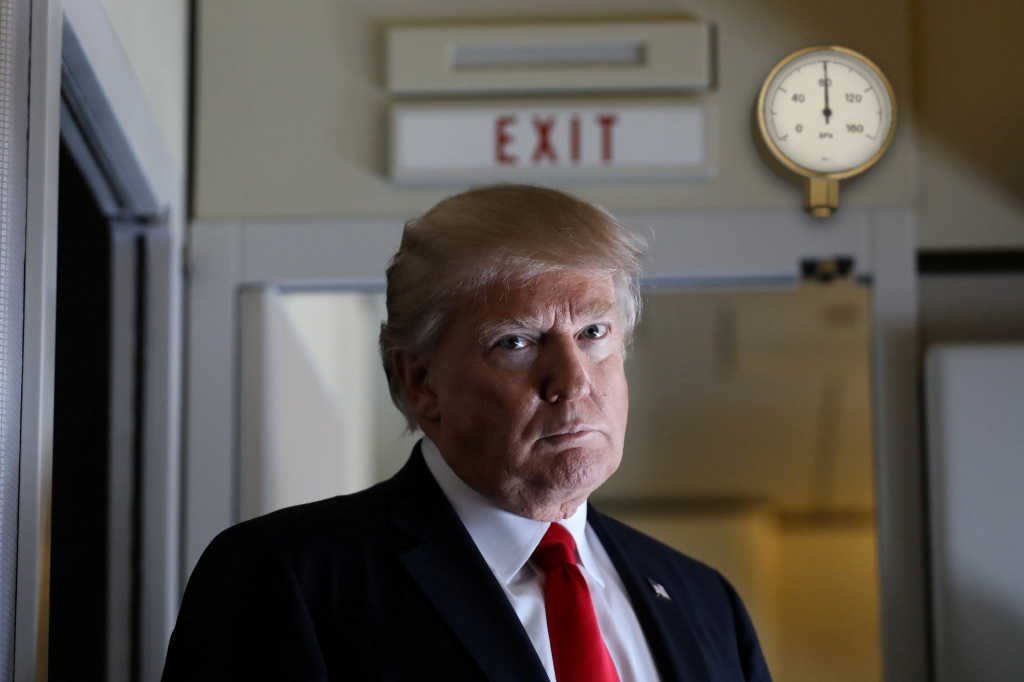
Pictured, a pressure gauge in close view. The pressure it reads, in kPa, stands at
80 kPa
